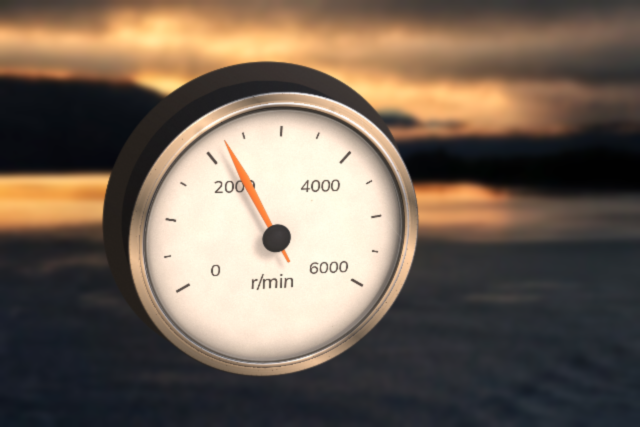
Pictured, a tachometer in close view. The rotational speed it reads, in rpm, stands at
2250 rpm
